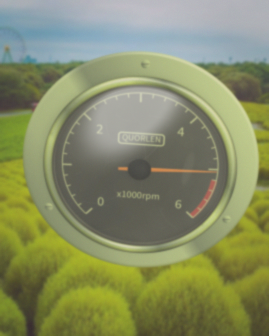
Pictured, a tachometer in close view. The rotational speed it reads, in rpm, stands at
5000 rpm
